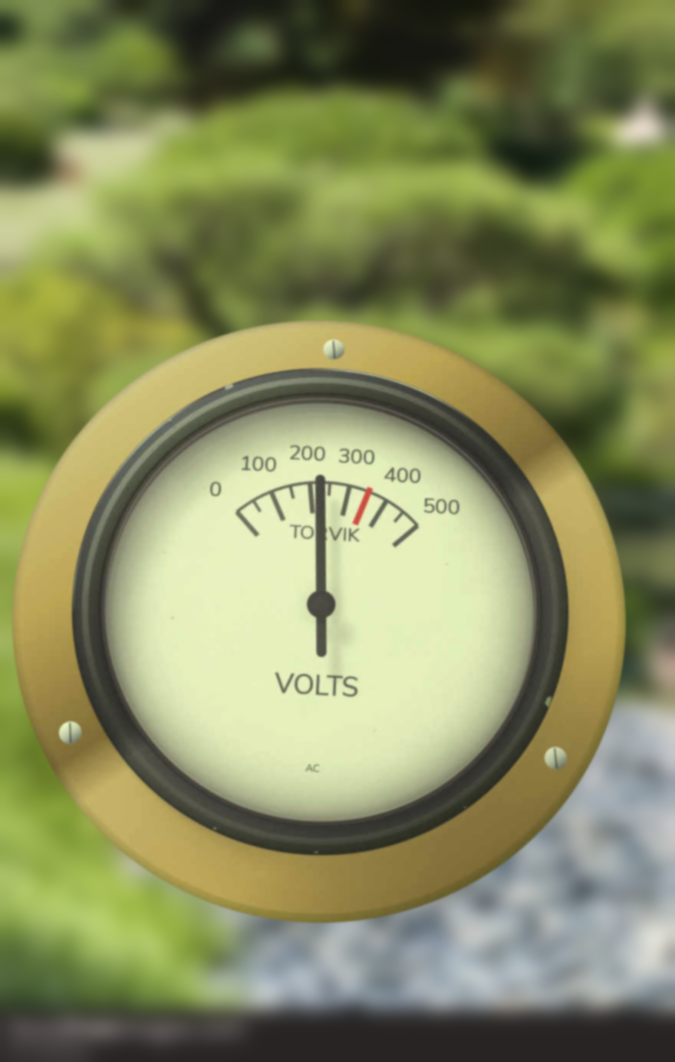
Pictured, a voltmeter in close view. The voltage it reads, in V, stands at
225 V
